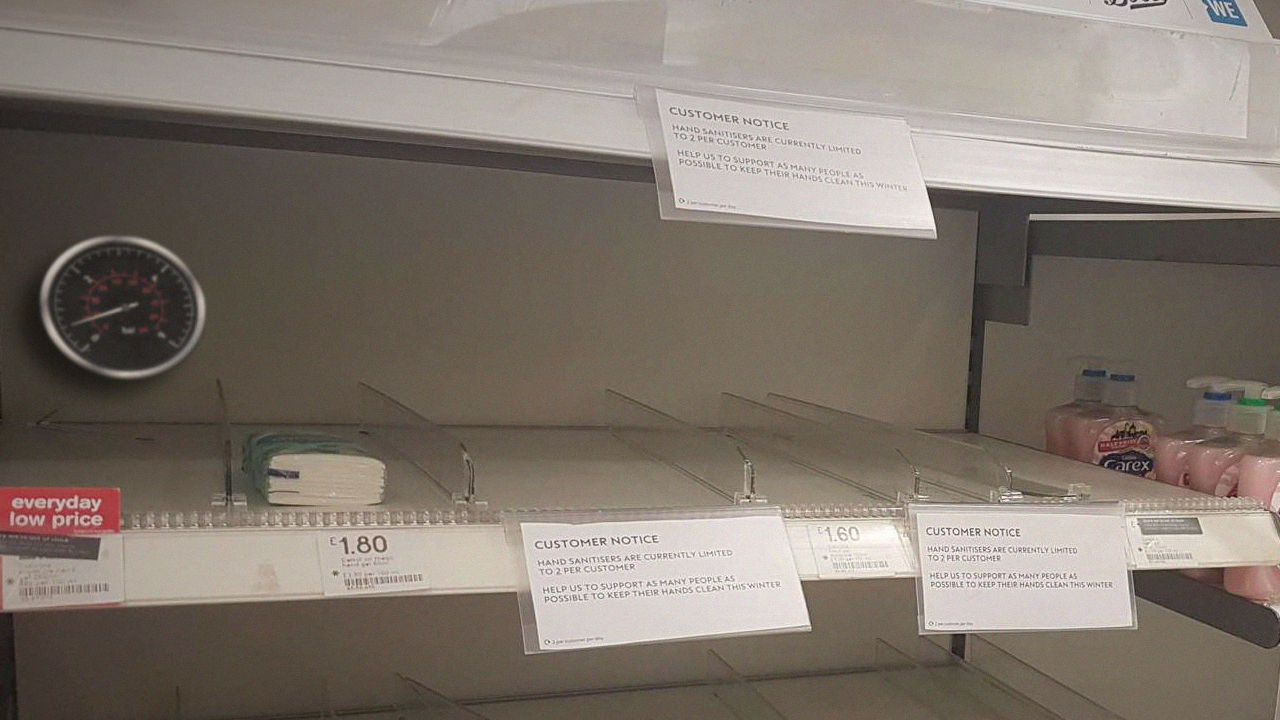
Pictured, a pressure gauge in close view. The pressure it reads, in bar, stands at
0.6 bar
